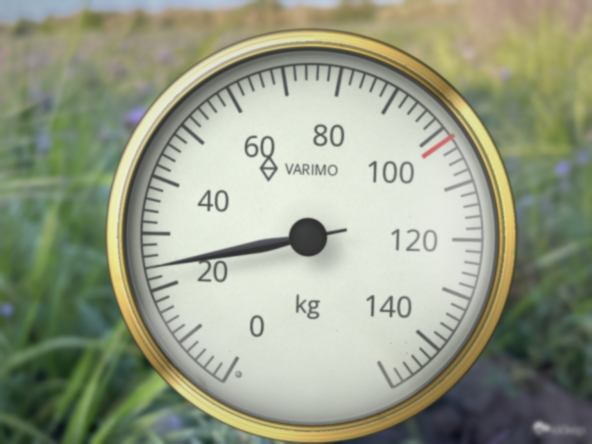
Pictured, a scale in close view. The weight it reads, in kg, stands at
24 kg
